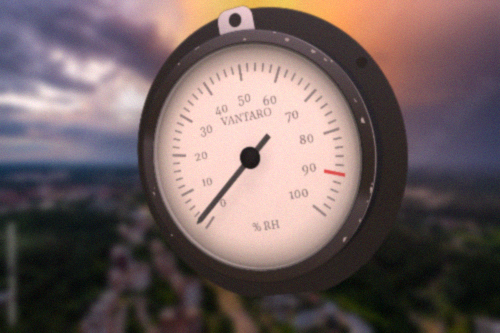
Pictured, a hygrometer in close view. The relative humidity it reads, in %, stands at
2 %
